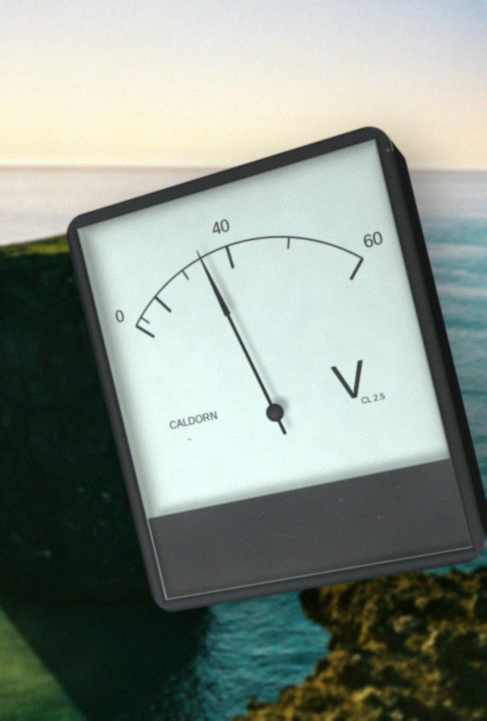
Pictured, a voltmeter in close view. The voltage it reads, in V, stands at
35 V
